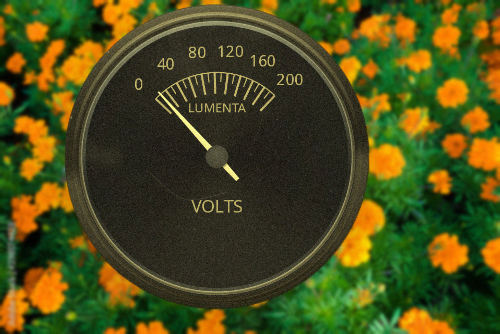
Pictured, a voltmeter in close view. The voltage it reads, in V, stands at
10 V
